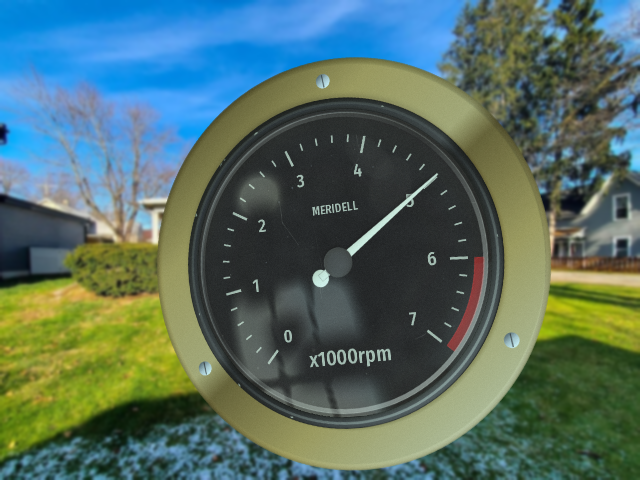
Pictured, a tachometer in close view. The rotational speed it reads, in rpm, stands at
5000 rpm
